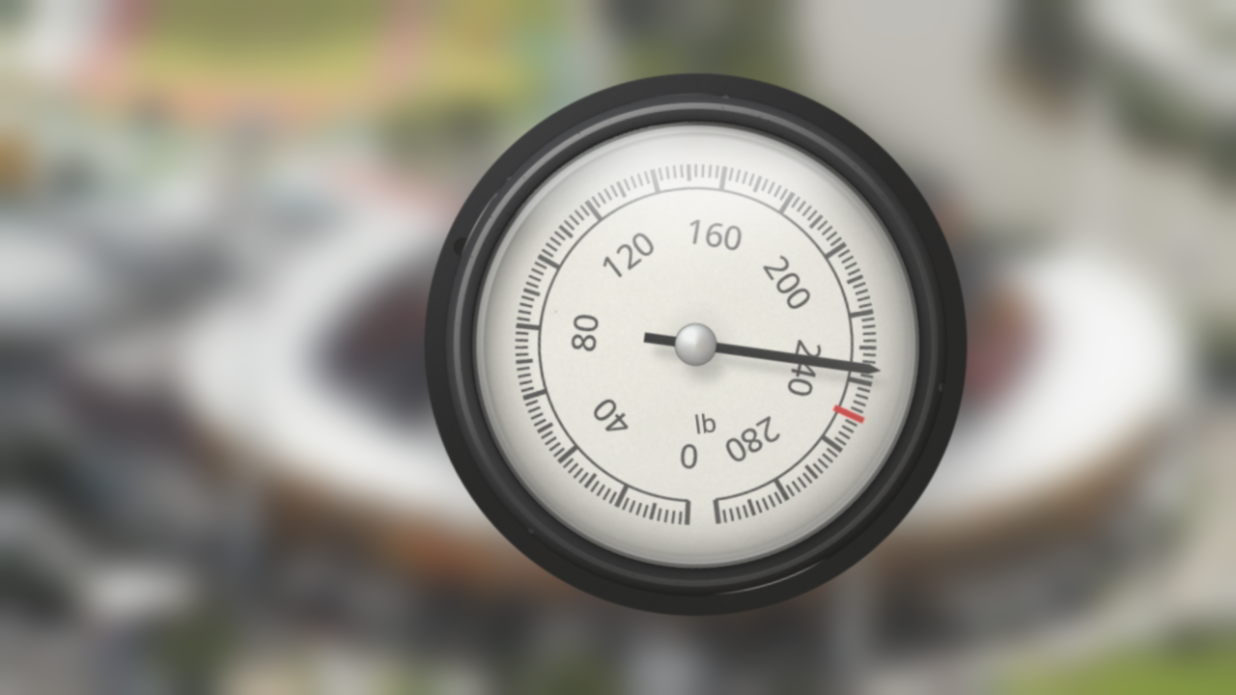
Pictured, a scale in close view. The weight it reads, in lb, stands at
236 lb
